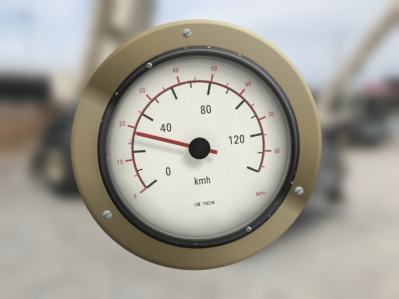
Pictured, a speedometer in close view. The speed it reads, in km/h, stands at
30 km/h
